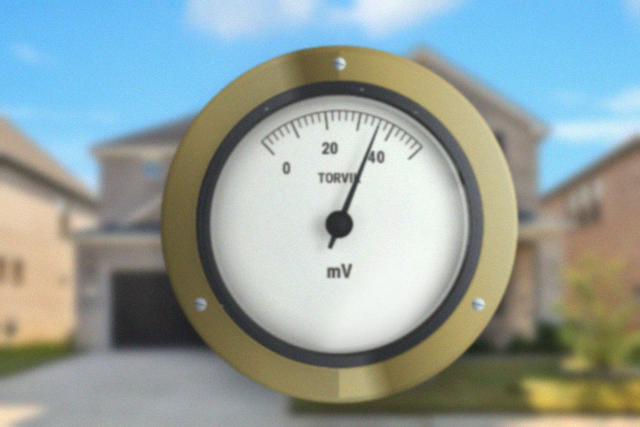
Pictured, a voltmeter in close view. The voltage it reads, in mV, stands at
36 mV
